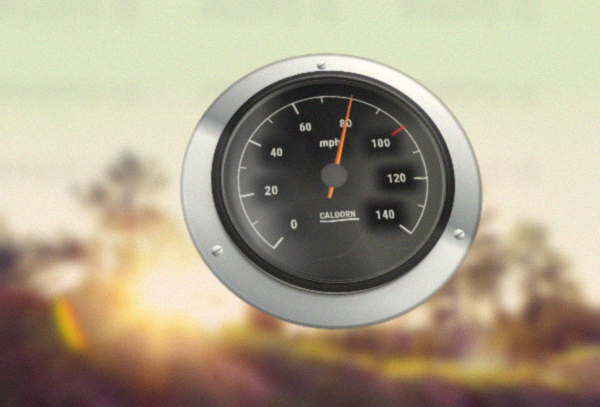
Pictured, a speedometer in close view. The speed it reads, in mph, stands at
80 mph
